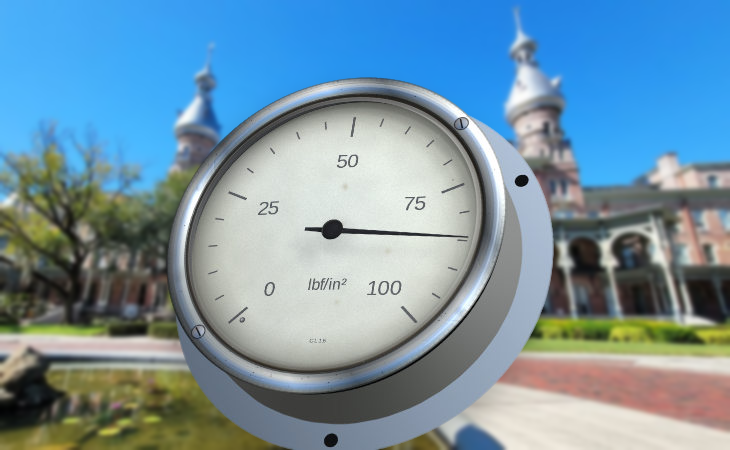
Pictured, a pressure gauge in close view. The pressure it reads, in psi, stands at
85 psi
